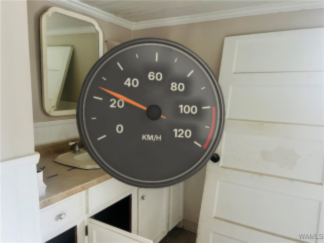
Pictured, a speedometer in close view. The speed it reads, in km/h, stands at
25 km/h
